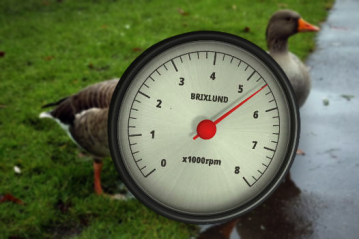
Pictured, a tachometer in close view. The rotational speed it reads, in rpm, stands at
5400 rpm
